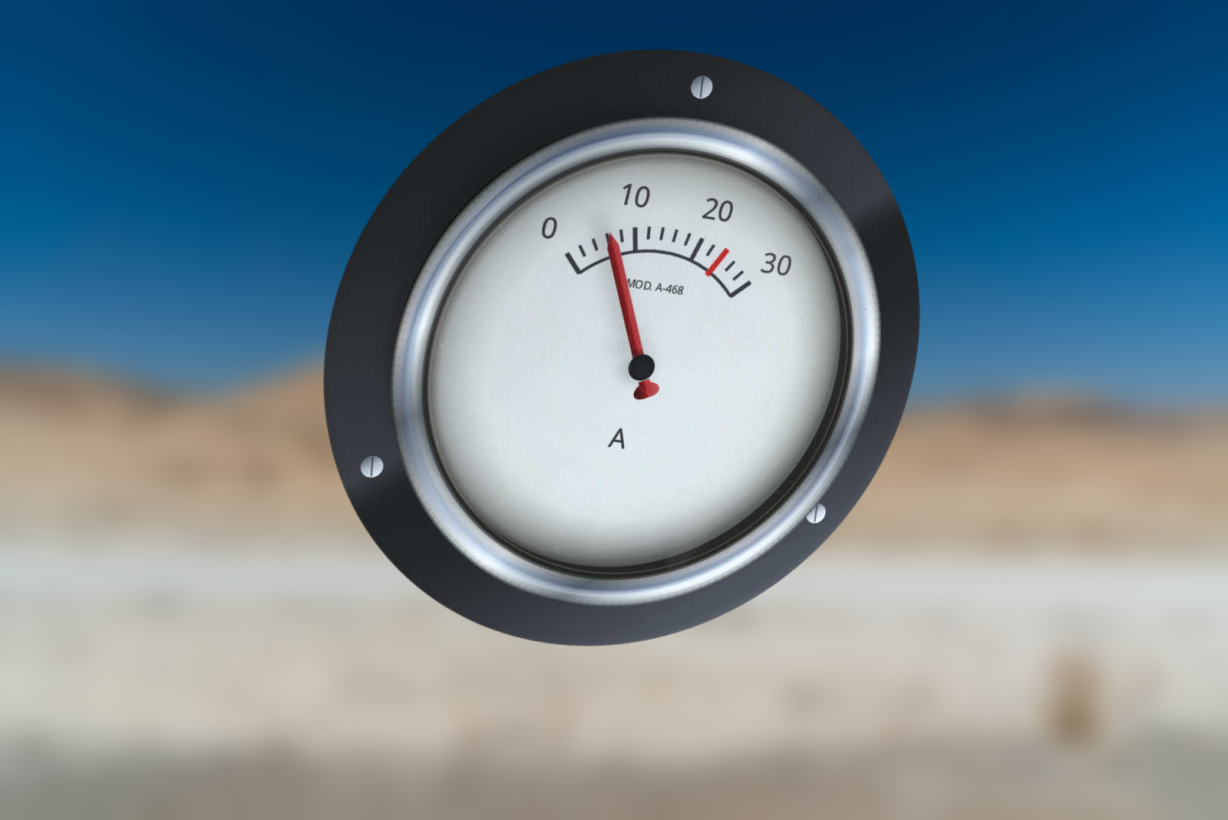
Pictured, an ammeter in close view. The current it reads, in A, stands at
6 A
